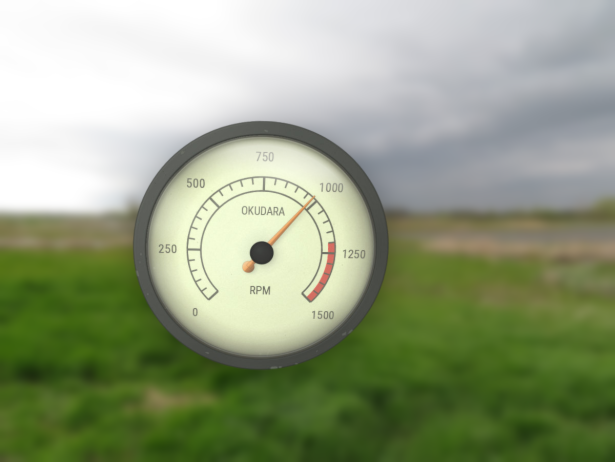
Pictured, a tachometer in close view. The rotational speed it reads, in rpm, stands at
975 rpm
